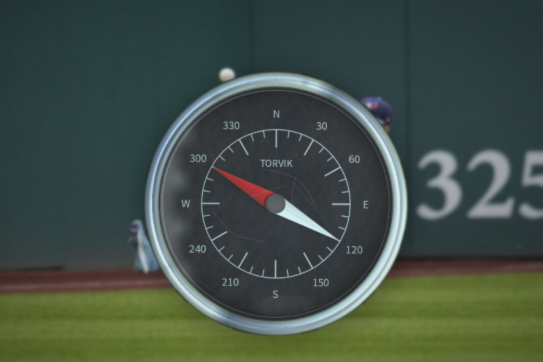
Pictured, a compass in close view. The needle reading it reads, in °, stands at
300 °
